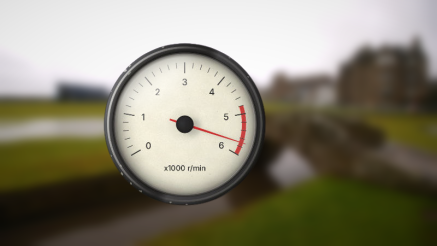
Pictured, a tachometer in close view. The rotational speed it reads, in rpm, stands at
5700 rpm
